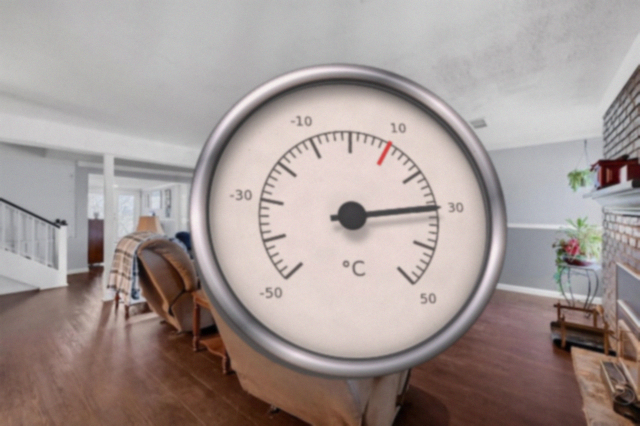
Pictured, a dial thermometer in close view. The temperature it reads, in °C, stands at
30 °C
